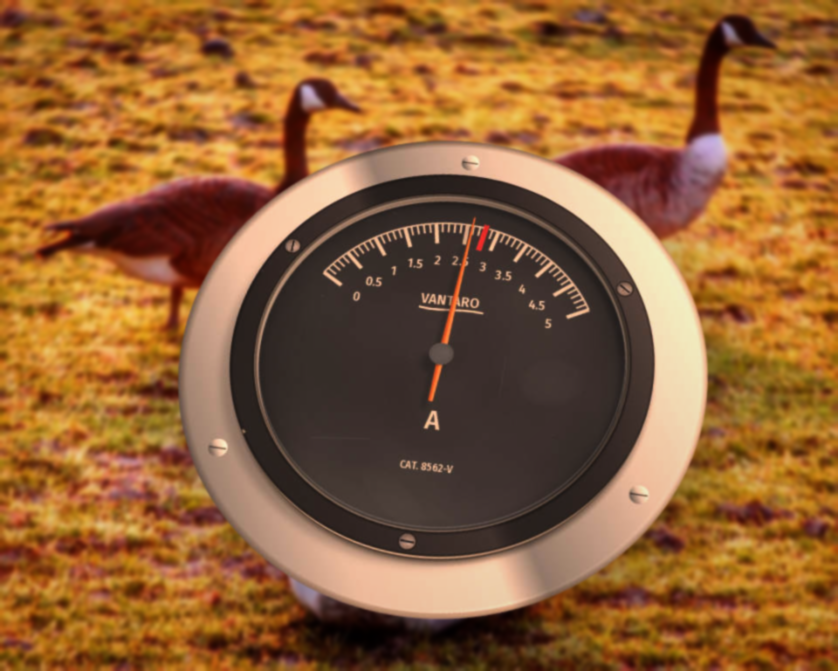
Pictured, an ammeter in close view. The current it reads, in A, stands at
2.6 A
